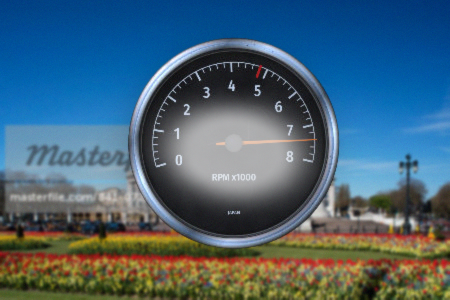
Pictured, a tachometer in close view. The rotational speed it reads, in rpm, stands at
7400 rpm
